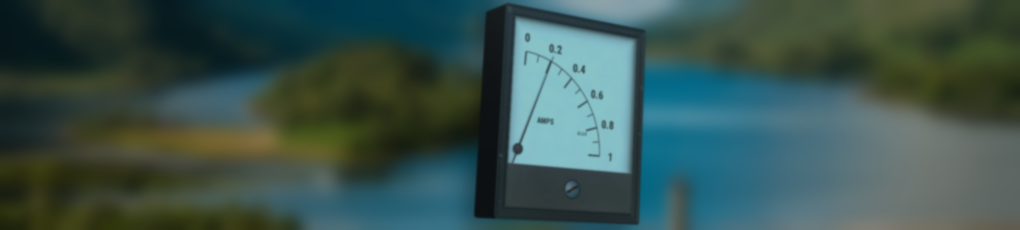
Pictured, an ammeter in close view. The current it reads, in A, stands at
0.2 A
